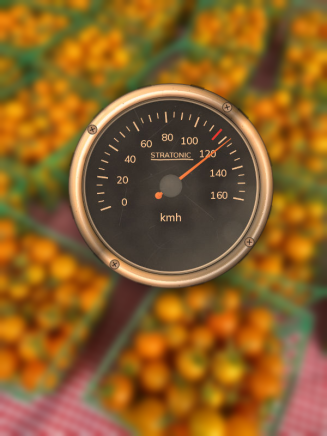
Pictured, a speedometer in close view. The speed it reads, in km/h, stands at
122.5 km/h
